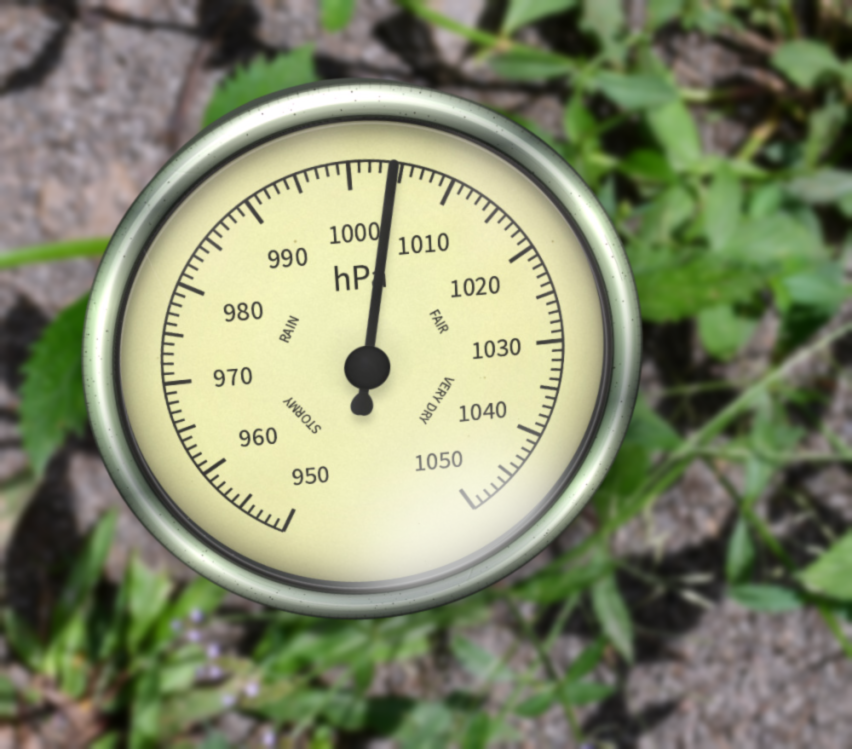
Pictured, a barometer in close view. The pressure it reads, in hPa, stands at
1004 hPa
